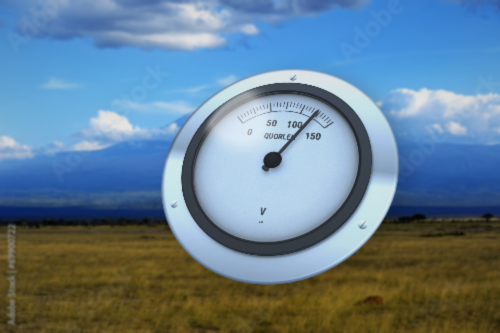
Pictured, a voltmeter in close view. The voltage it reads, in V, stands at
125 V
